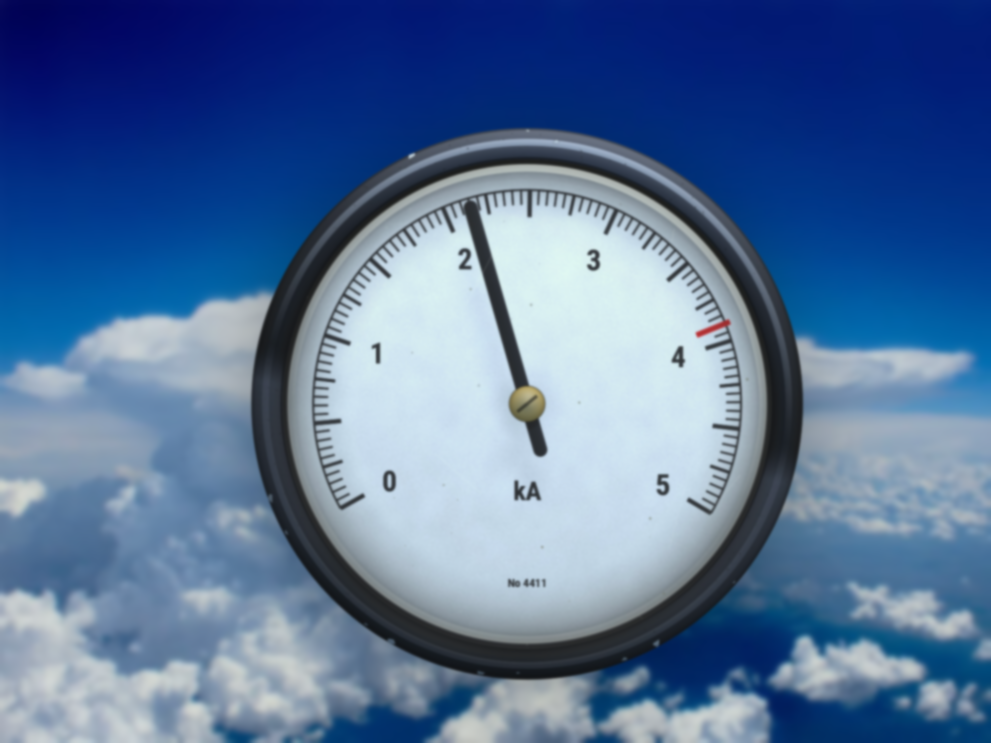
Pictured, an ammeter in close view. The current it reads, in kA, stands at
2.15 kA
